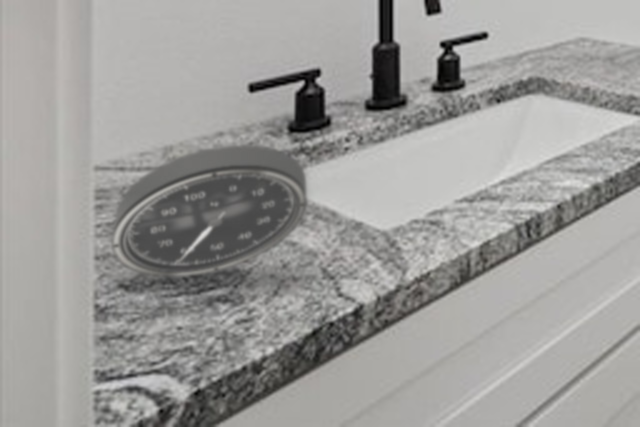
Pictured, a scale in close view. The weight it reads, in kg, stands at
60 kg
